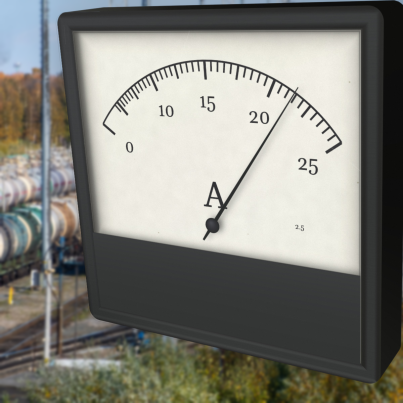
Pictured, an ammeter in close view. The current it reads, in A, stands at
21.5 A
